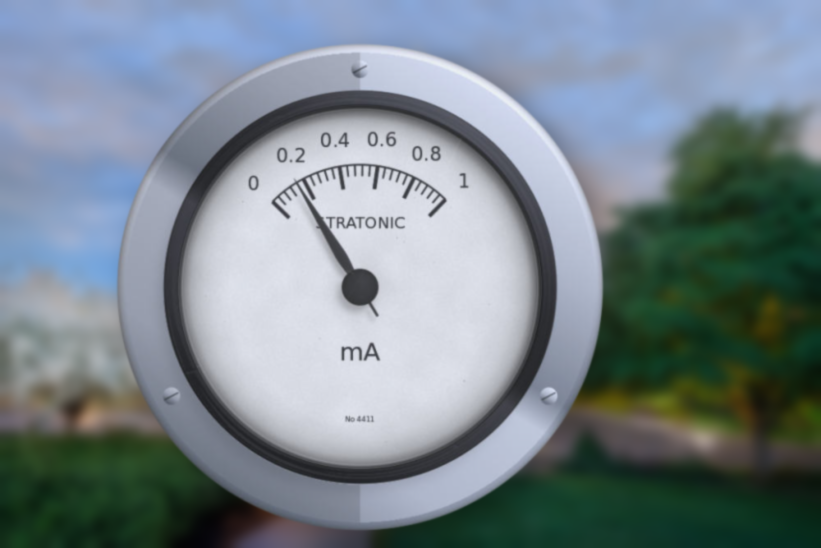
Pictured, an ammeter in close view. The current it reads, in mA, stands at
0.16 mA
